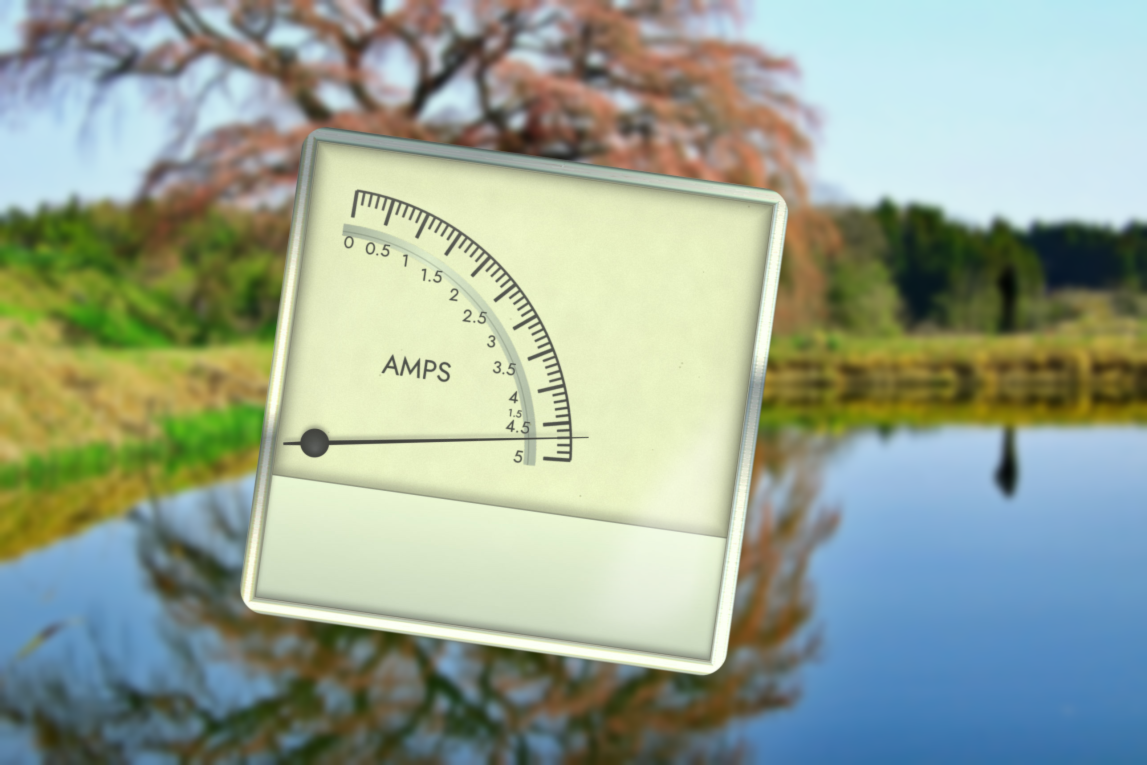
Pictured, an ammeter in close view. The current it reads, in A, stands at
4.7 A
